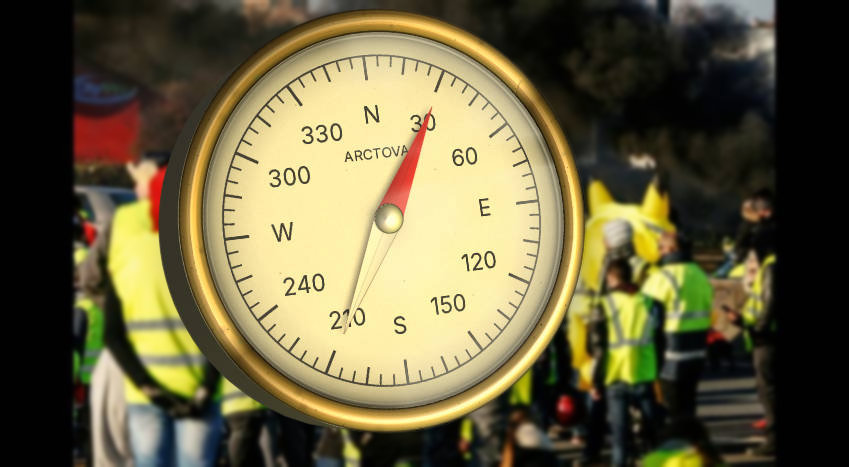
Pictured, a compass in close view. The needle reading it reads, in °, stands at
30 °
